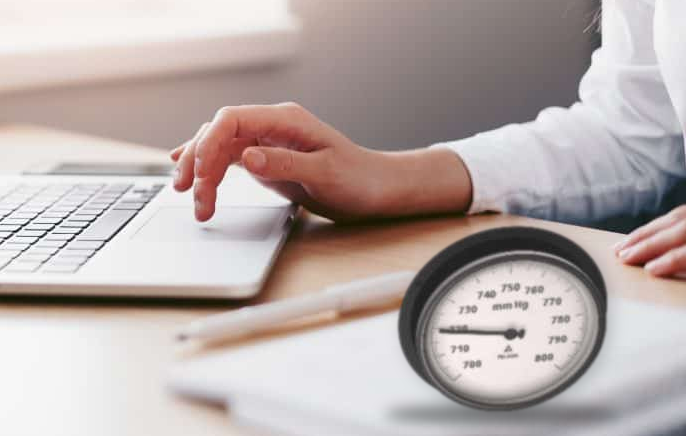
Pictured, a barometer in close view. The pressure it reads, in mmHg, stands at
720 mmHg
